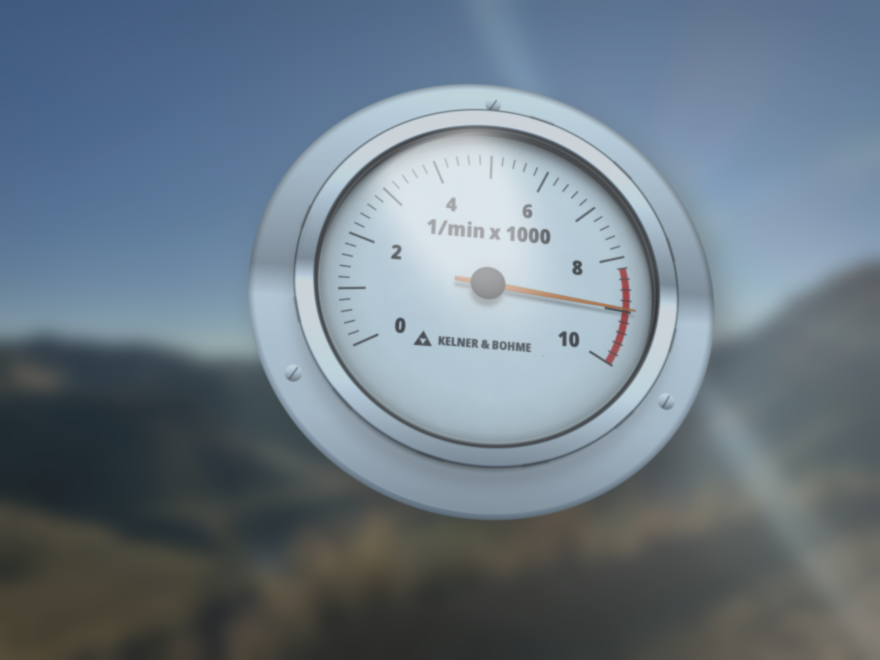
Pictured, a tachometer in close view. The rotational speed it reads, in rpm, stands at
9000 rpm
